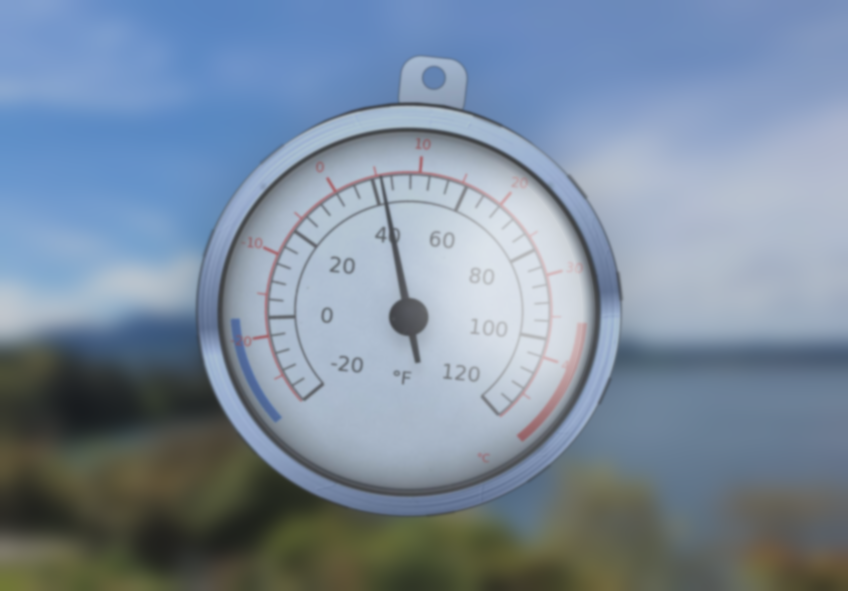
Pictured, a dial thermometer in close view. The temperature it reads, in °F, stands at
42 °F
